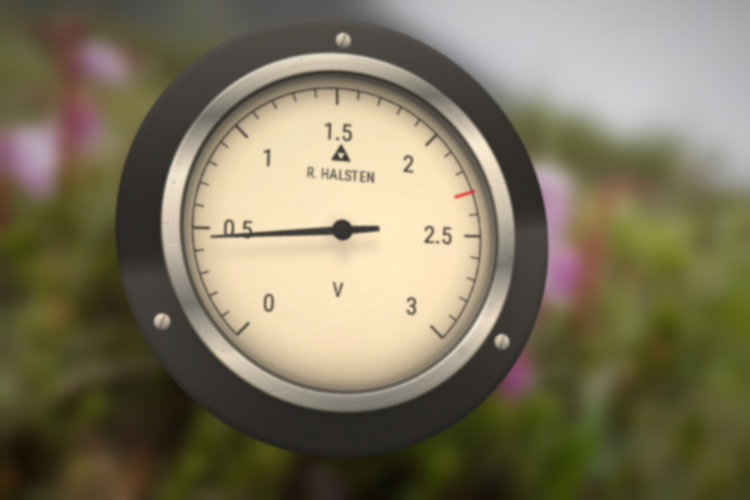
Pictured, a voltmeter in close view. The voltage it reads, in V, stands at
0.45 V
